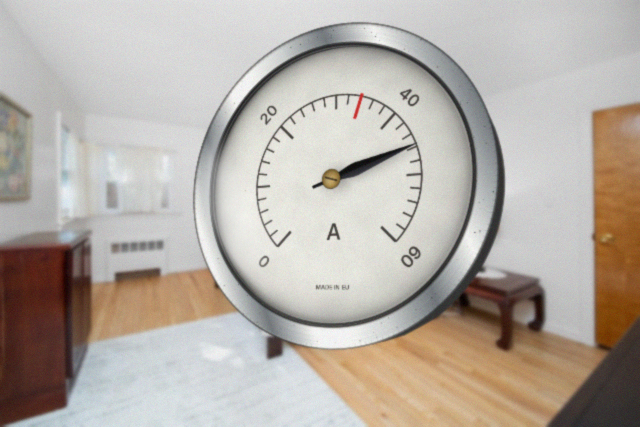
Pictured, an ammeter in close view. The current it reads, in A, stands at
46 A
